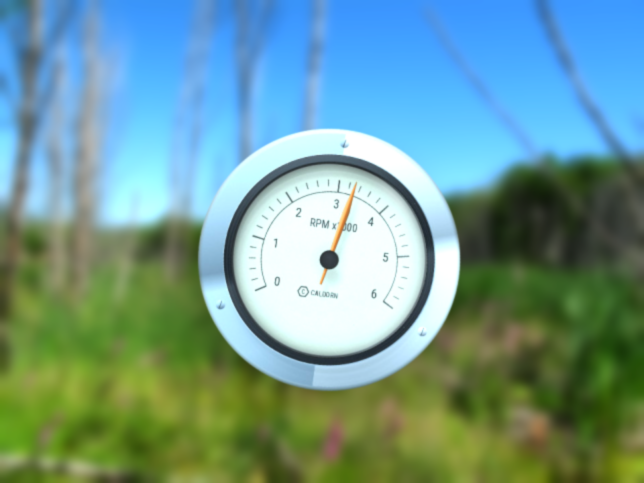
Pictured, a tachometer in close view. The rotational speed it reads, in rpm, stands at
3300 rpm
